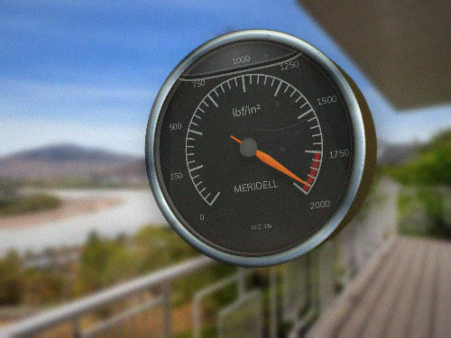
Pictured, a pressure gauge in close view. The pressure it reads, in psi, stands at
1950 psi
